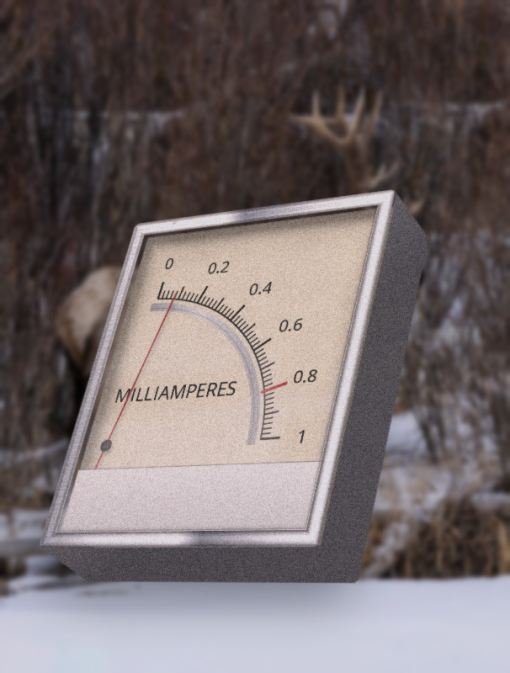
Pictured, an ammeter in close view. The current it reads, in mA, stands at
0.1 mA
